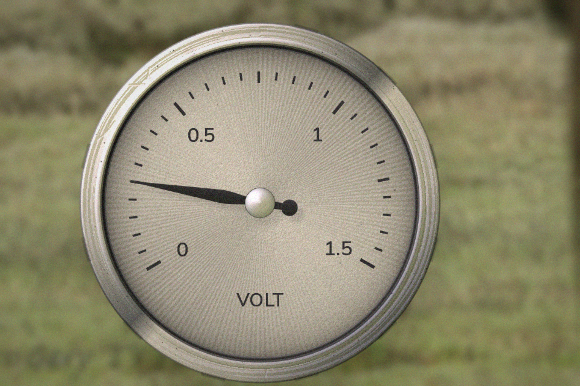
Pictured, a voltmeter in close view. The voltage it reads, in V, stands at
0.25 V
